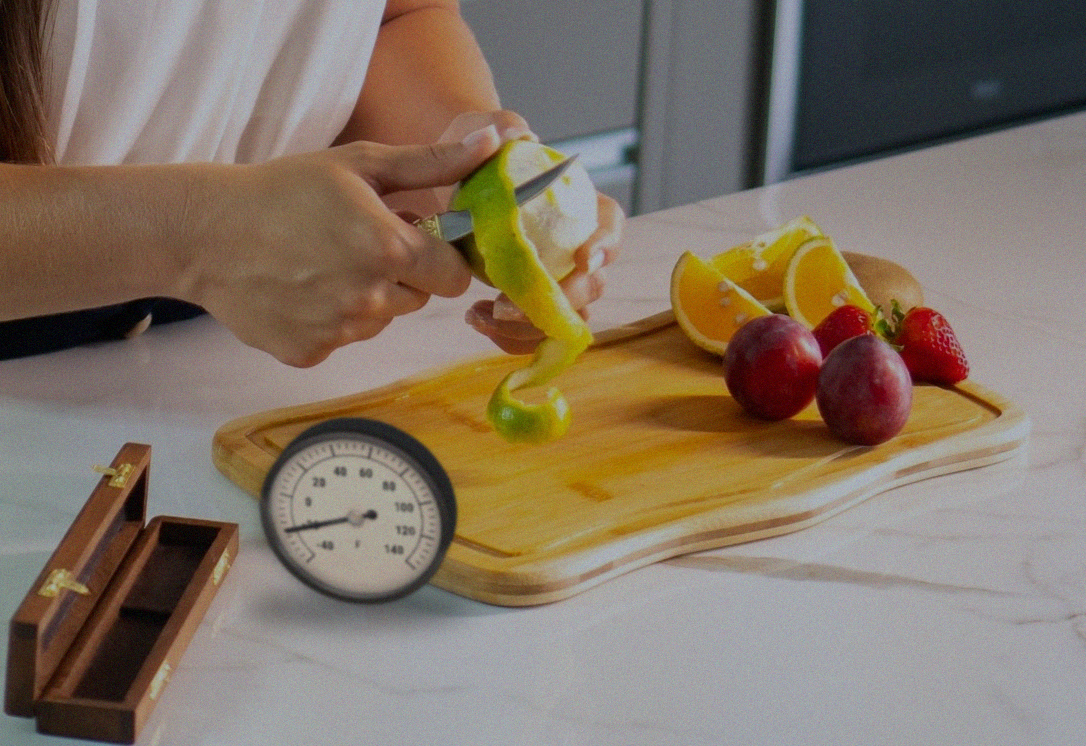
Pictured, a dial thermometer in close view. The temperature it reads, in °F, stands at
-20 °F
